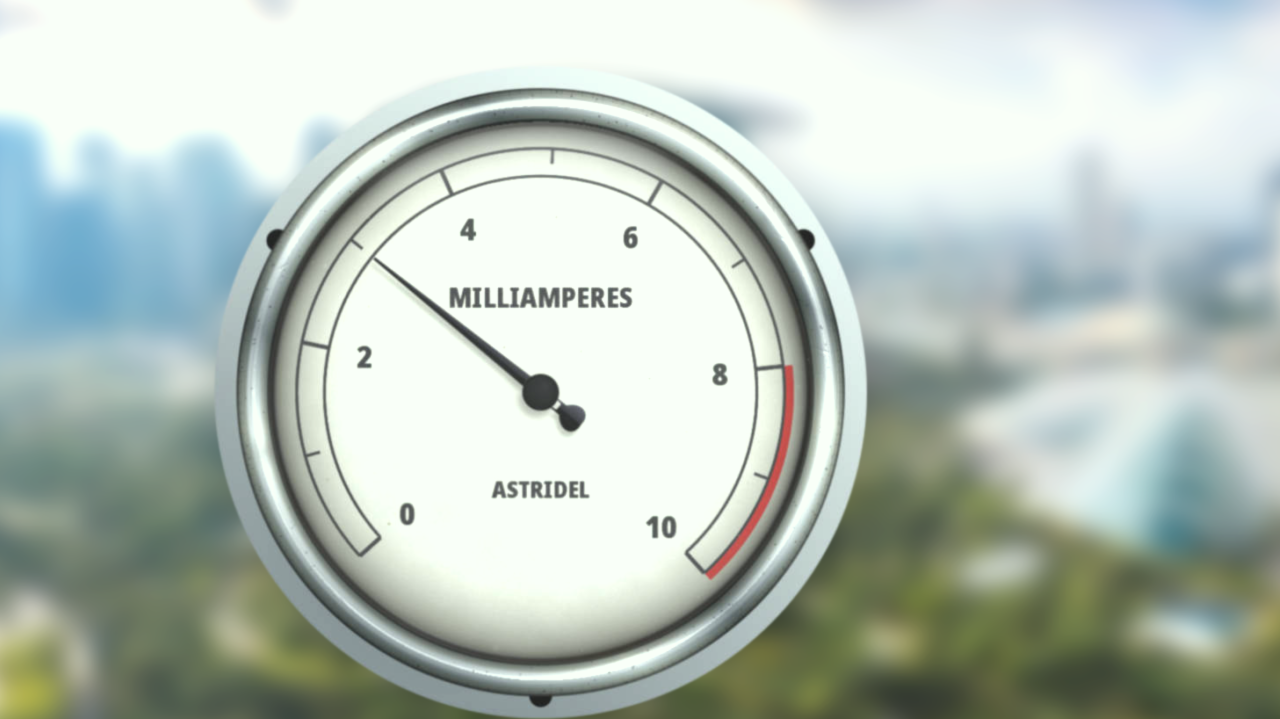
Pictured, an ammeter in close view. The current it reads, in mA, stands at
3 mA
